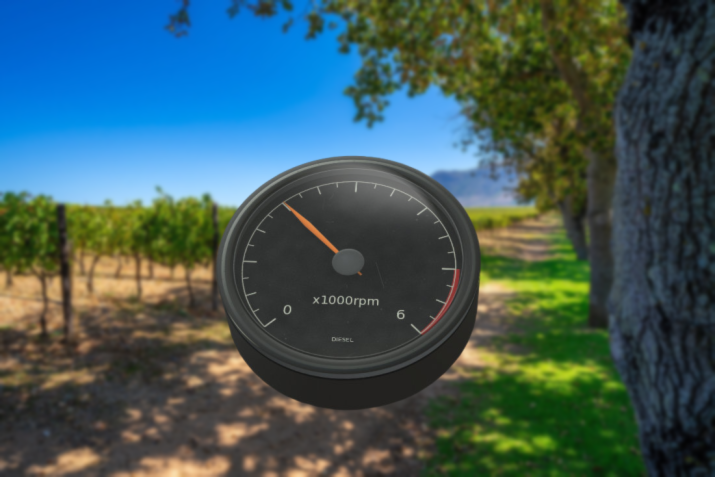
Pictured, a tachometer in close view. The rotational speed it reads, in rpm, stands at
2000 rpm
